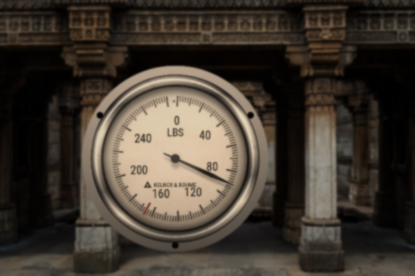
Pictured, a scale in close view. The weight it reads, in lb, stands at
90 lb
